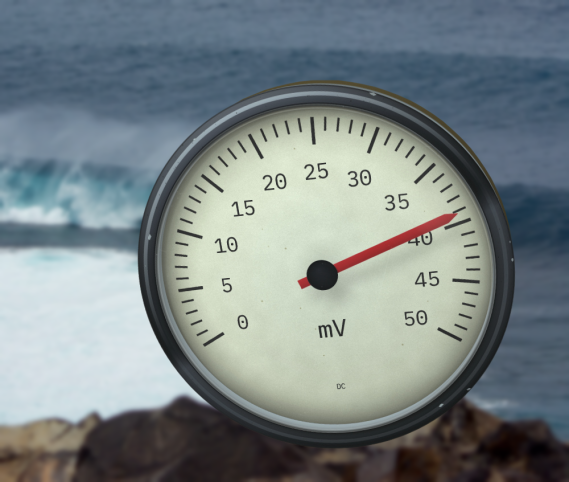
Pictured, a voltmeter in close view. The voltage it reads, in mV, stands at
39 mV
